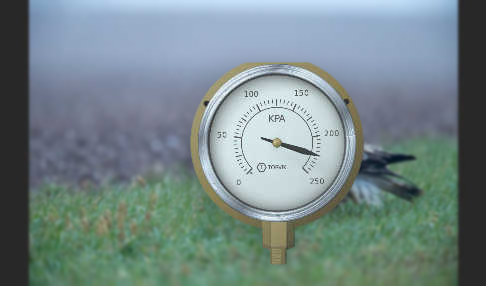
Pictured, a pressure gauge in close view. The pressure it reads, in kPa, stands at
225 kPa
